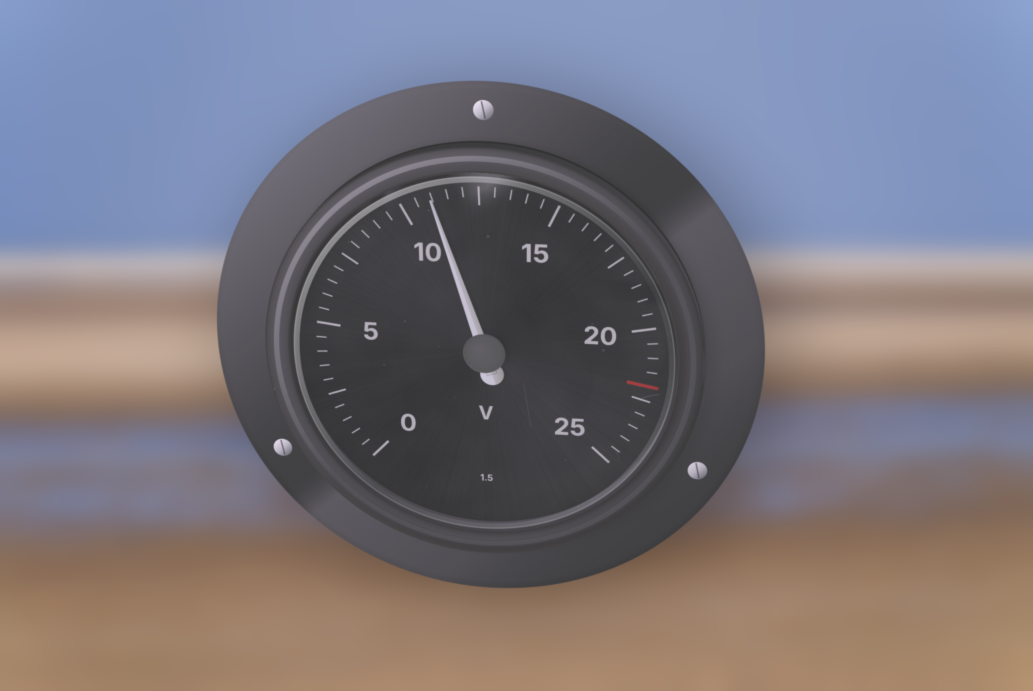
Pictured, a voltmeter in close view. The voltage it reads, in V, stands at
11 V
